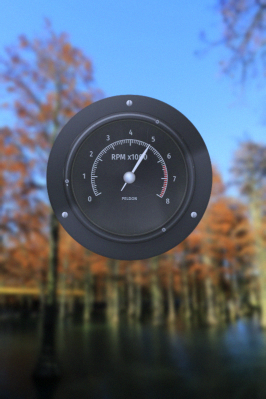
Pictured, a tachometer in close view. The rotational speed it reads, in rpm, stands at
5000 rpm
